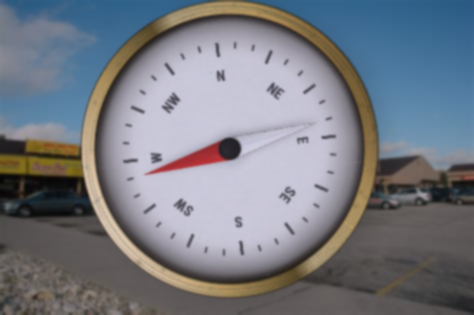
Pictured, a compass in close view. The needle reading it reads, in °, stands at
260 °
